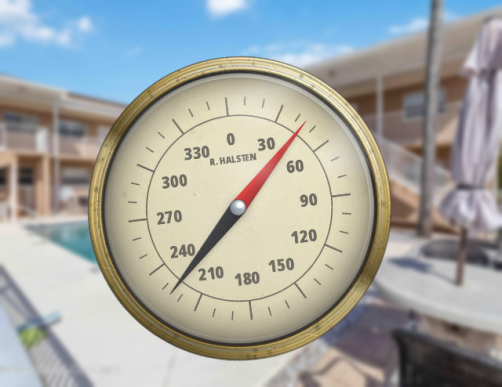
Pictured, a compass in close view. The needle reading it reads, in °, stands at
45 °
